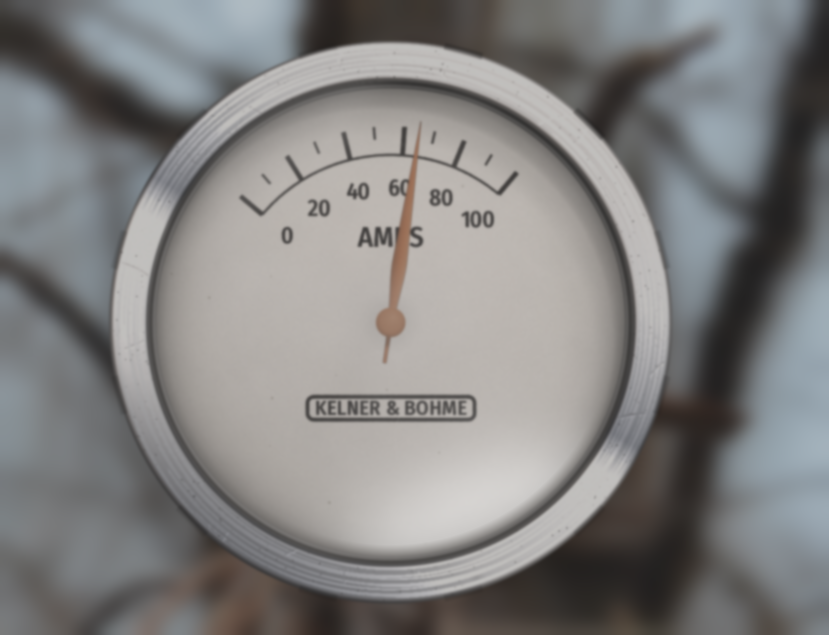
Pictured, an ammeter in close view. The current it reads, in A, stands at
65 A
